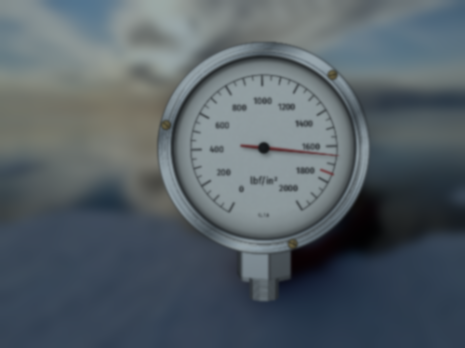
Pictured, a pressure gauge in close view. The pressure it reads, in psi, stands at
1650 psi
